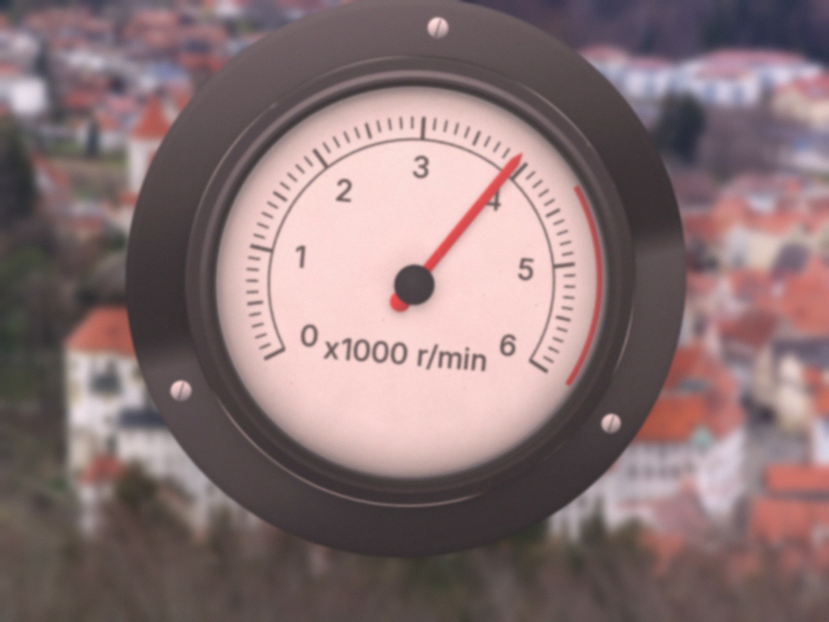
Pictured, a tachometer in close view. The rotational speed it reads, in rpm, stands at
3900 rpm
